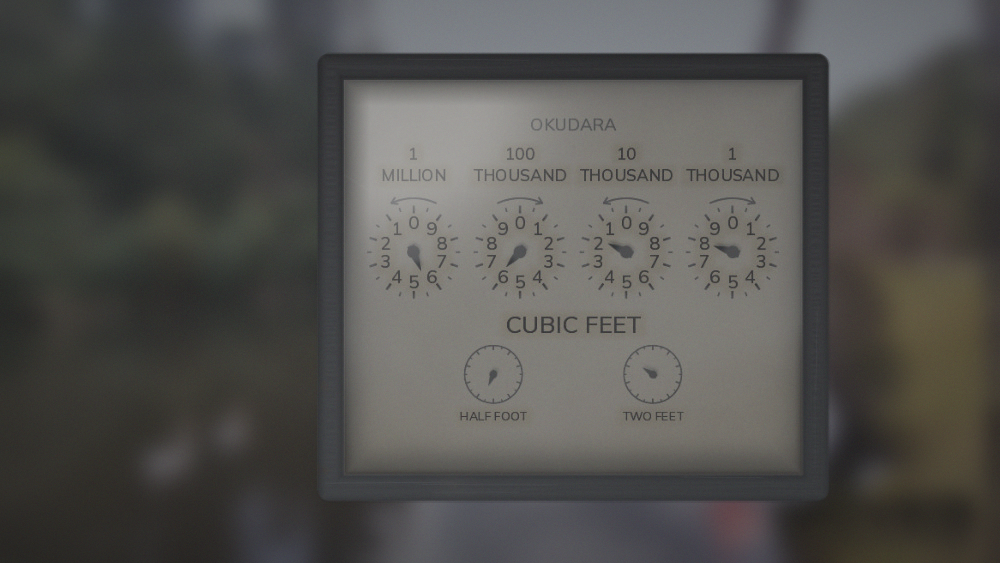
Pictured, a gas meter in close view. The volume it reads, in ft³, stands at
561800 ft³
